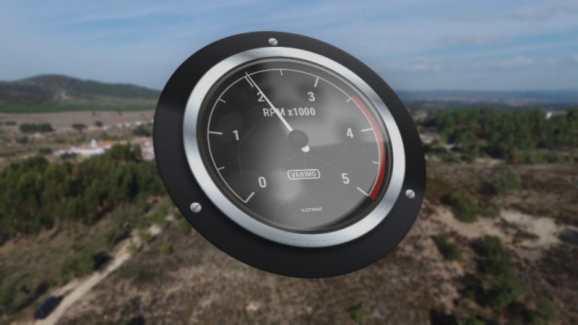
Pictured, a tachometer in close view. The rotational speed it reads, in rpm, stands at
2000 rpm
